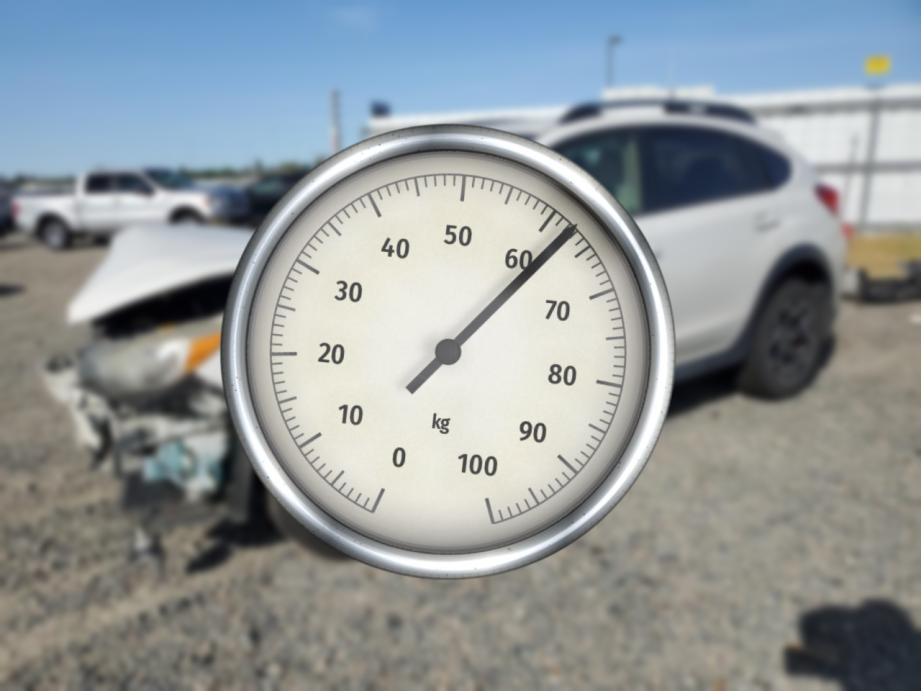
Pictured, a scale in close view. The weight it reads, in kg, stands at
62.5 kg
